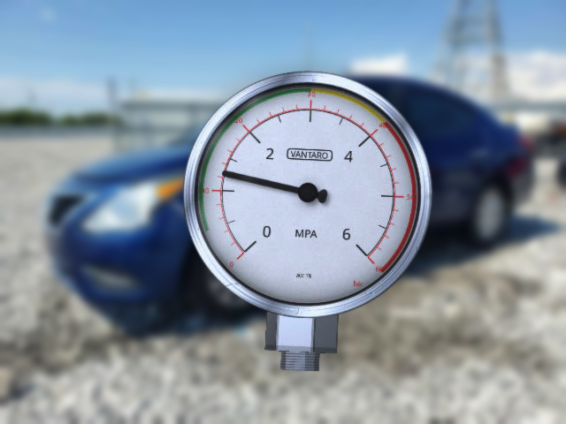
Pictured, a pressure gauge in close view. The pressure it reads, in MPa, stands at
1.25 MPa
